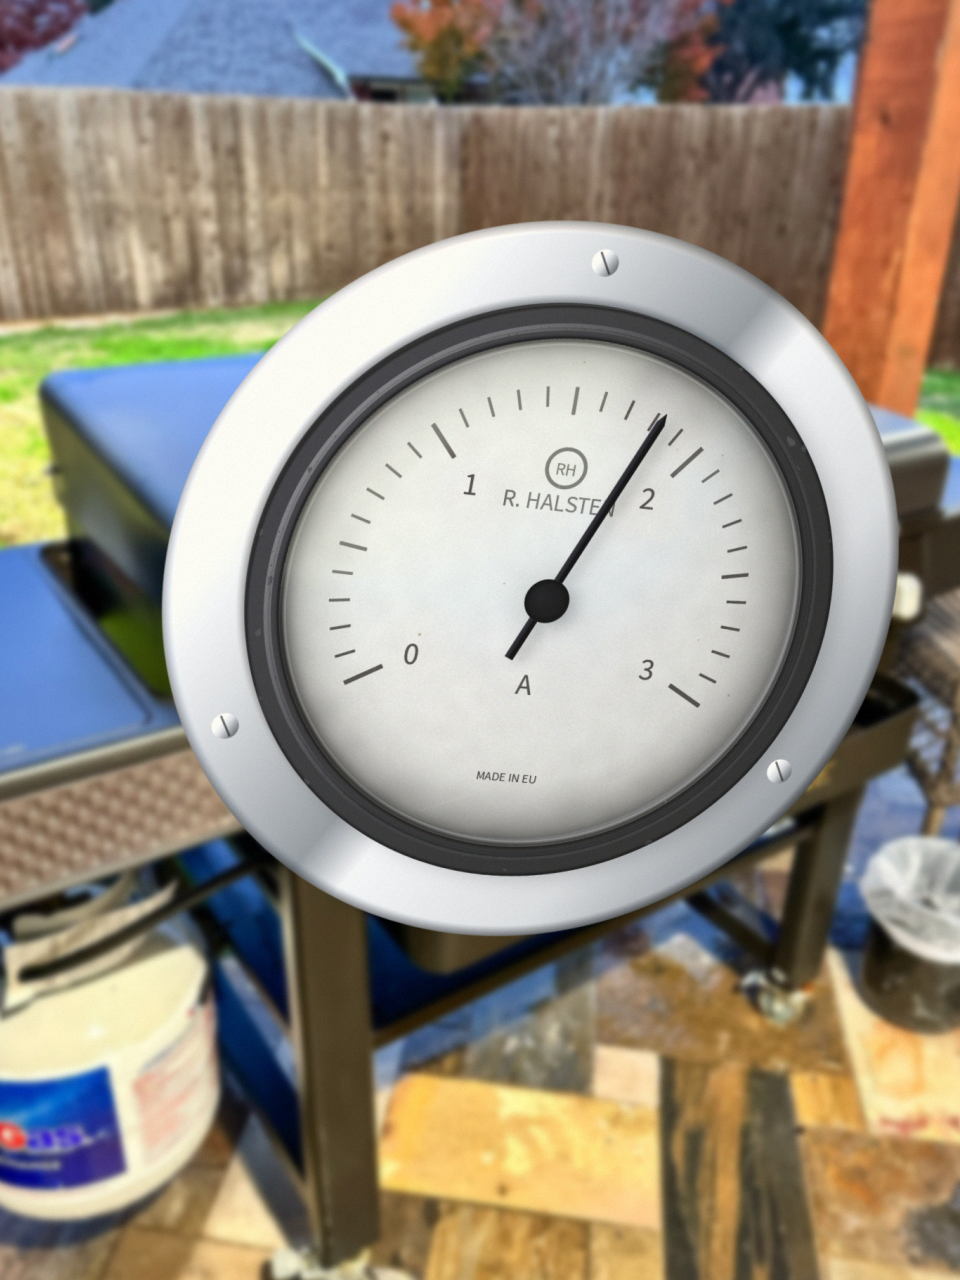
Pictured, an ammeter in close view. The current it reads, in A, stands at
1.8 A
